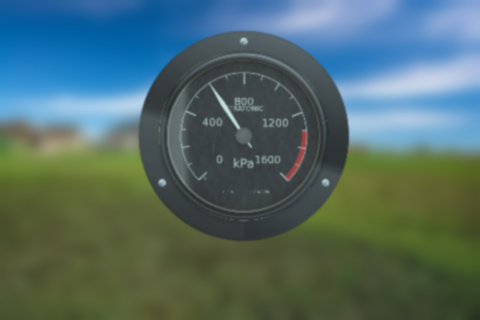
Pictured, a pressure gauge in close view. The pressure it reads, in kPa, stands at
600 kPa
